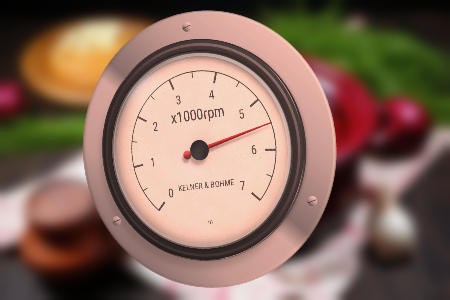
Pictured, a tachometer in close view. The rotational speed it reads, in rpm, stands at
5500 rpm
